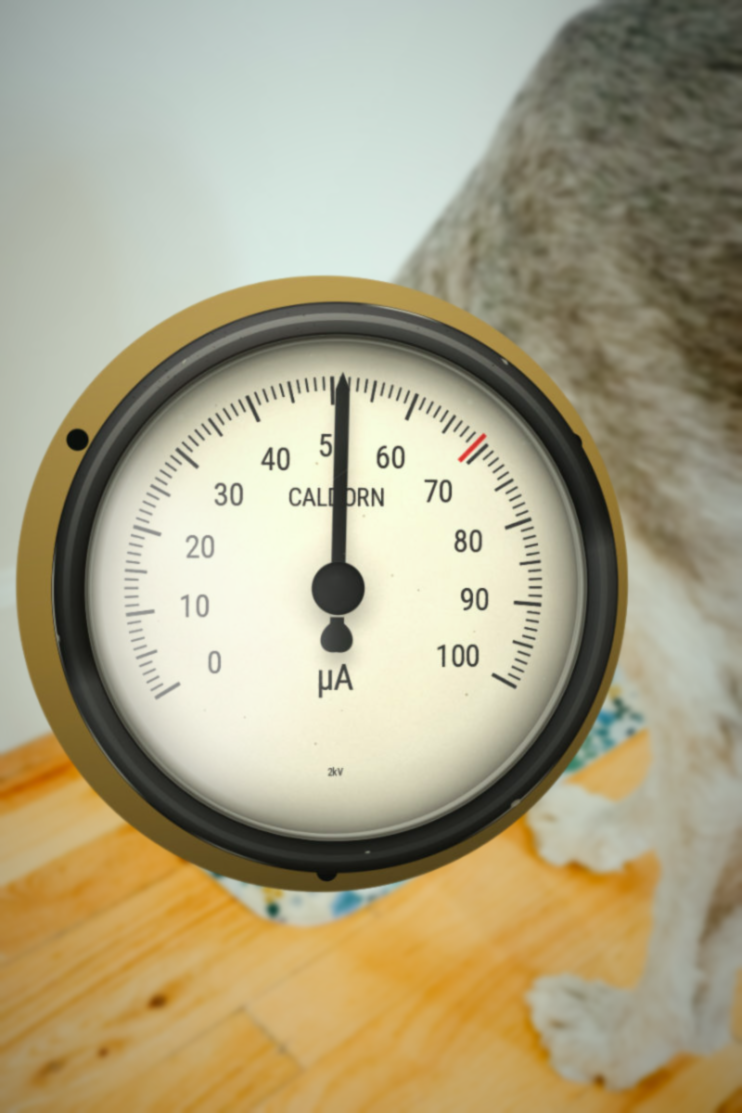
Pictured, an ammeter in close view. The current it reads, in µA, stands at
51 µA
